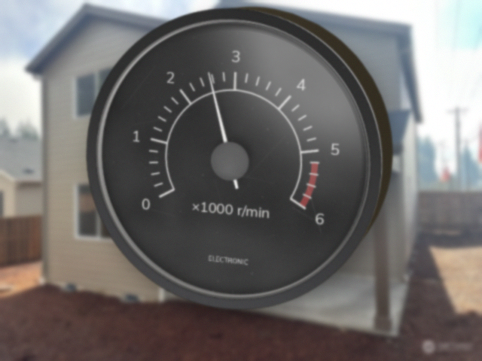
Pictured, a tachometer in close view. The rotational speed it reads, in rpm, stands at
2600 rpm
